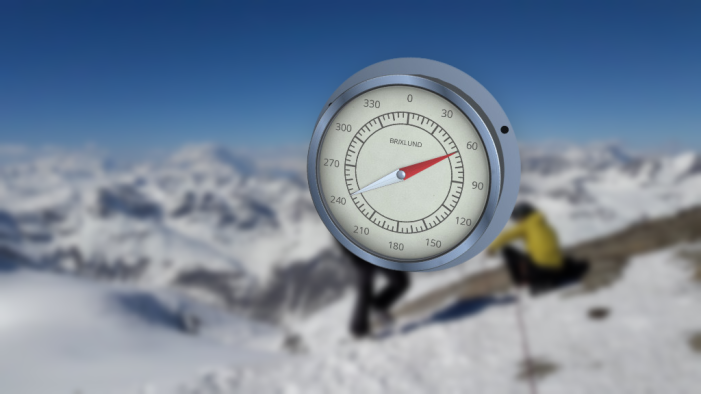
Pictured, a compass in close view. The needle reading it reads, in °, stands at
60 °
